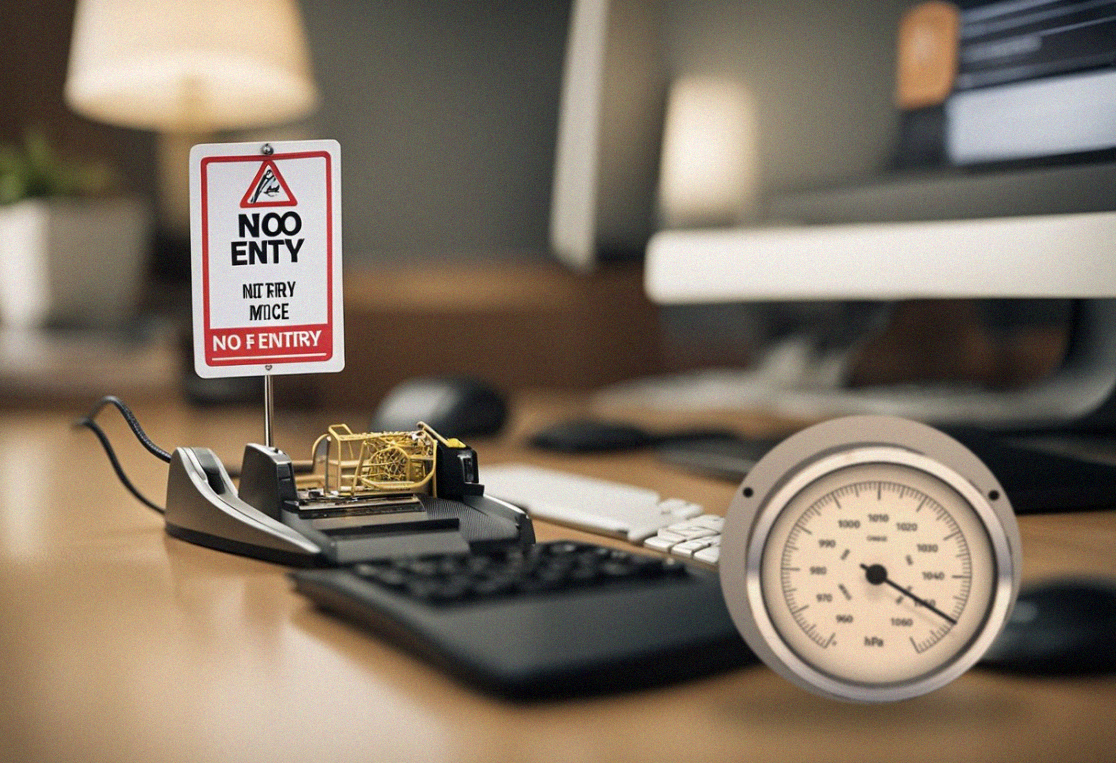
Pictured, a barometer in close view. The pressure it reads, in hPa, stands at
1050 hPa
